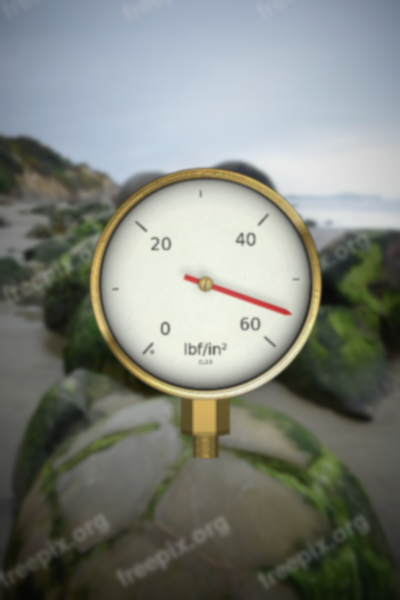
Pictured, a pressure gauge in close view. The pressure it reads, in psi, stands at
55 psi
